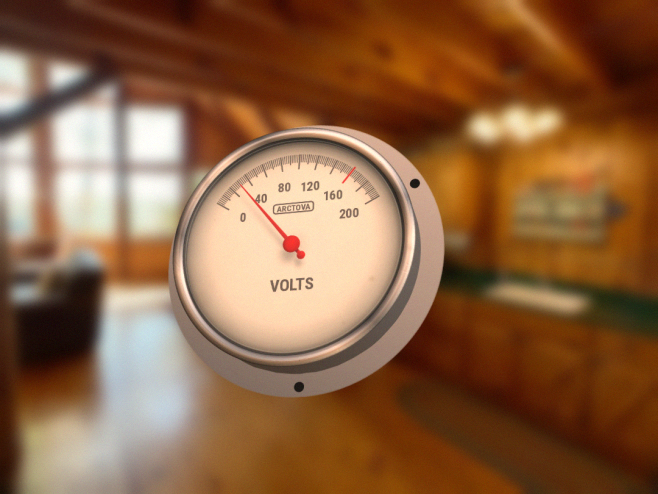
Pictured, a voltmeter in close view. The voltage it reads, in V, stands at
30 V
